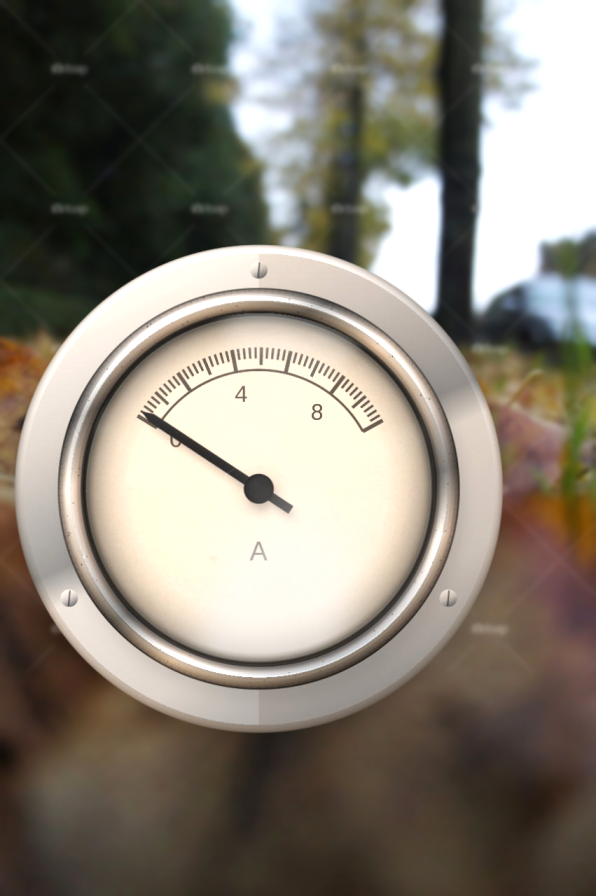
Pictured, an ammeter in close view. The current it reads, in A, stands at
0.2 A
